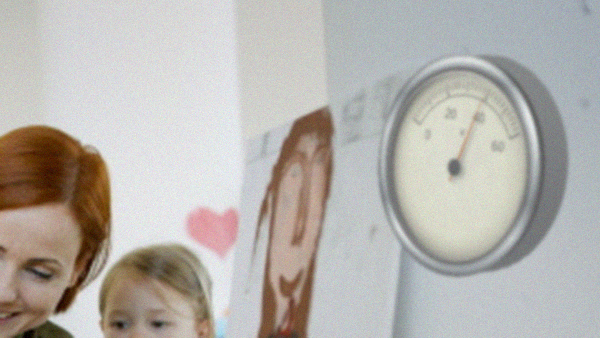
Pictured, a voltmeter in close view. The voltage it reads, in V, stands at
40 V
